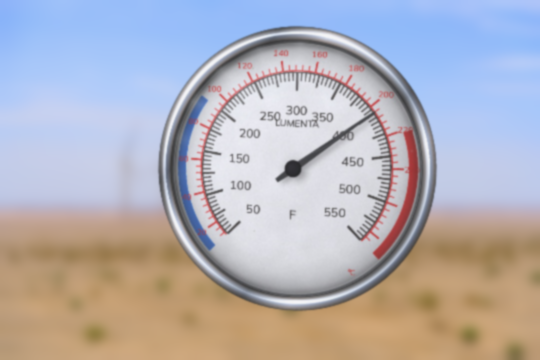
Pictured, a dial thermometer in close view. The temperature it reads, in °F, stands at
400 °F
